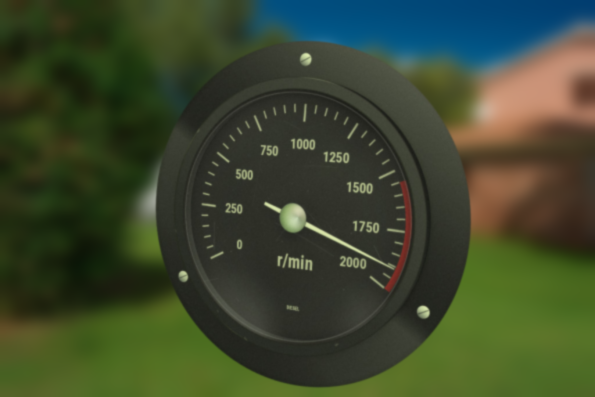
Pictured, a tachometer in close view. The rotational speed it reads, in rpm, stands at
1900 rpm
